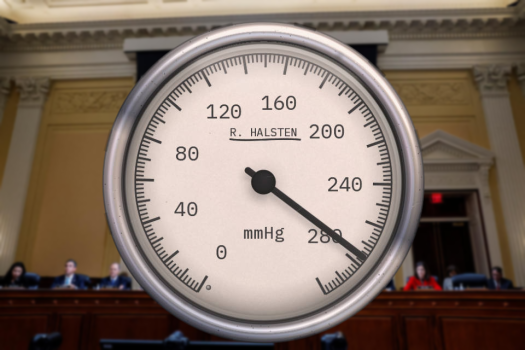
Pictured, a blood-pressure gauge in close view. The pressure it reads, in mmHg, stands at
276 mmHg
